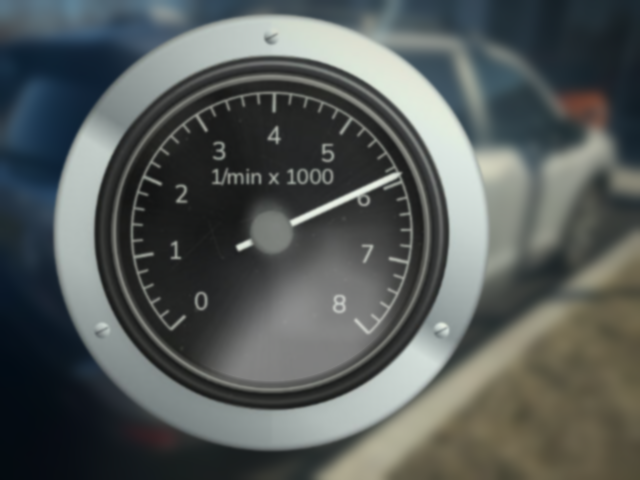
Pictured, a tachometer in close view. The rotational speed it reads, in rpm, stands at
5900 rpm
